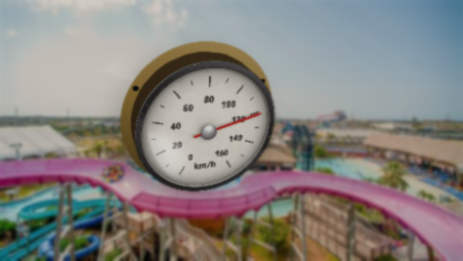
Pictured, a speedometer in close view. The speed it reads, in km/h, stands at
120 km/h
